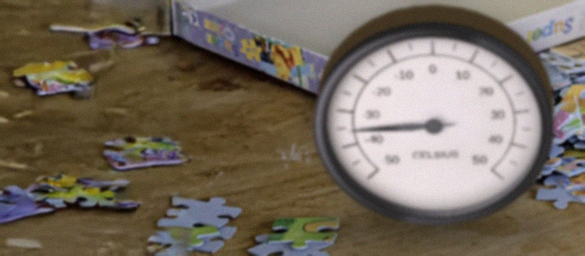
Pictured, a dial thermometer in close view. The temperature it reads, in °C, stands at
-35 °C
